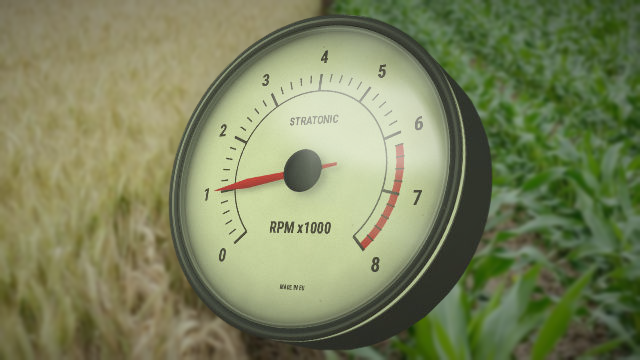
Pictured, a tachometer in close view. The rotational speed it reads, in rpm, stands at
1000 rpm
